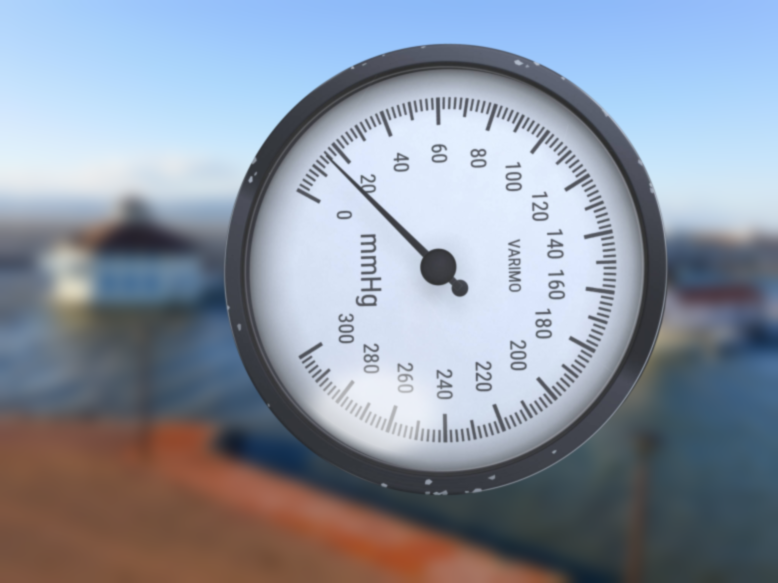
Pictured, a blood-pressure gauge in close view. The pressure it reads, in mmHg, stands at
16 mmHg
